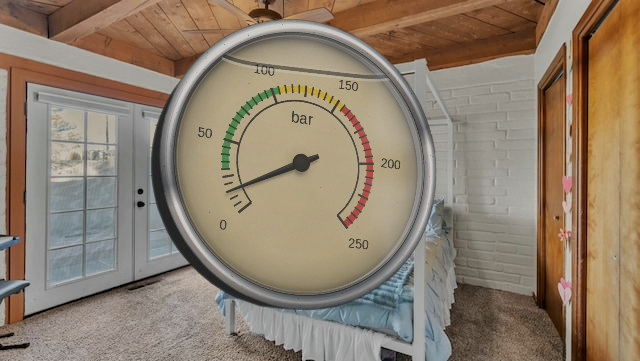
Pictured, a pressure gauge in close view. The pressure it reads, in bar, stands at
15 bar
